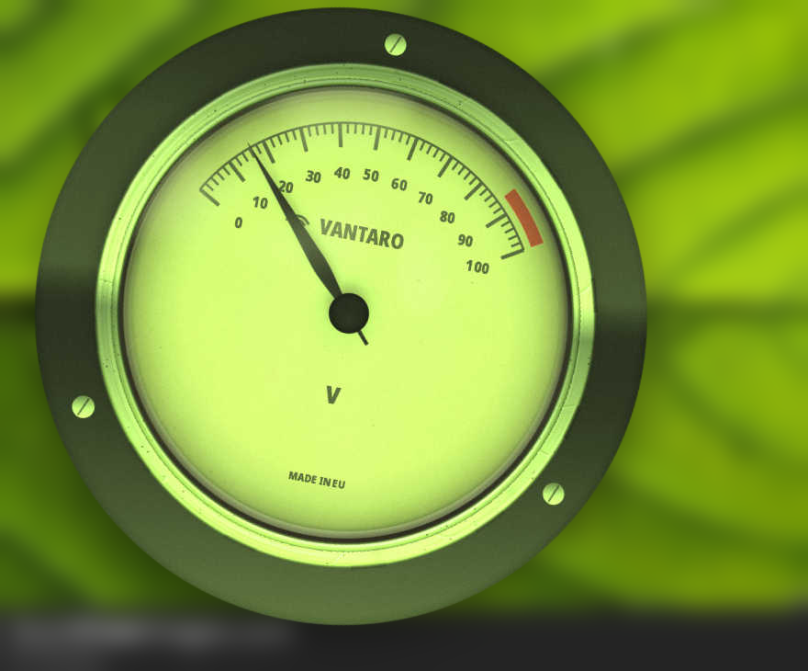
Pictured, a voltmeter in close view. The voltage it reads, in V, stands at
16 V
